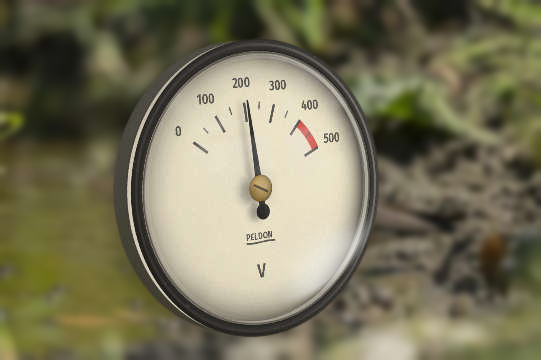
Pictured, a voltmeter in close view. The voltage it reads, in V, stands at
200 V
